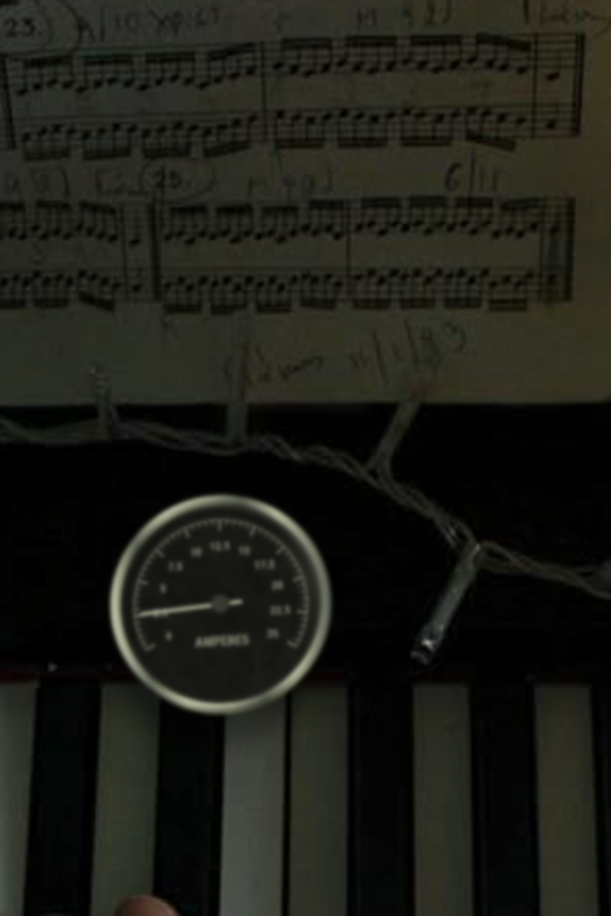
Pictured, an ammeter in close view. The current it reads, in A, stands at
2.5 A
